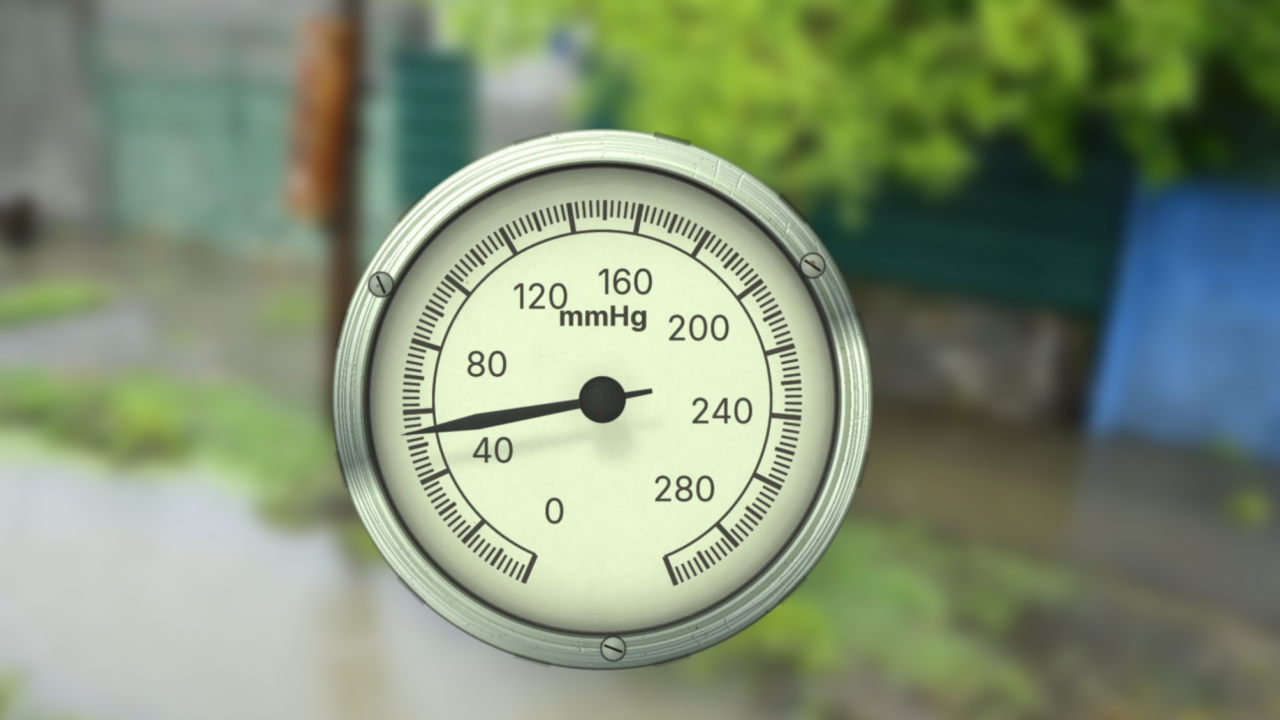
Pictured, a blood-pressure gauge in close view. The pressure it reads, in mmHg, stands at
54 mmHg
